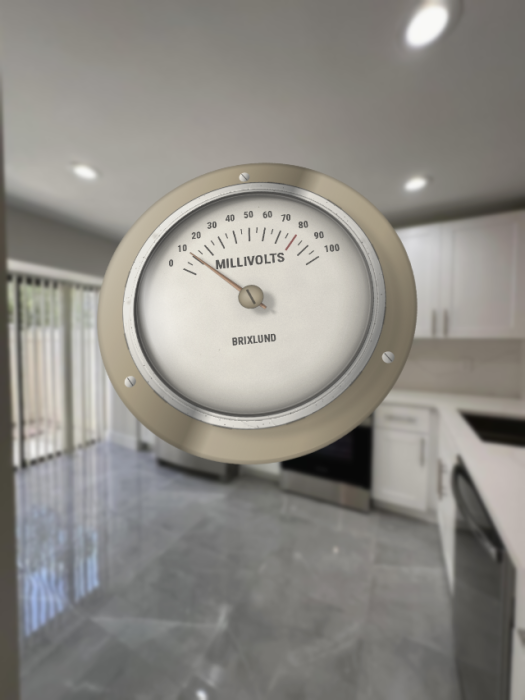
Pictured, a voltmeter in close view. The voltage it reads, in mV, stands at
10 mV
